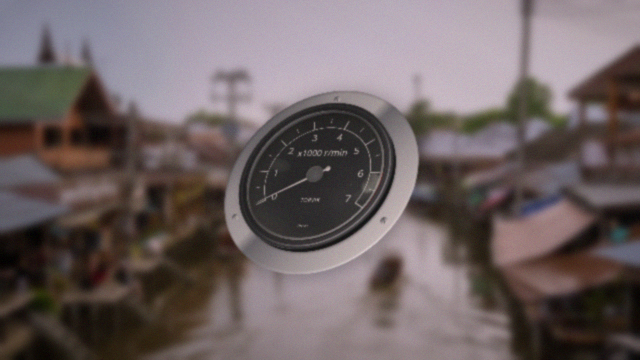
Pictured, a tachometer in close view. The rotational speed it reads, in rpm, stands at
0 rpm
